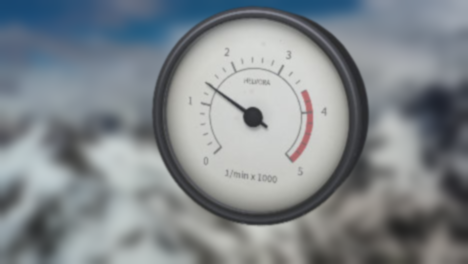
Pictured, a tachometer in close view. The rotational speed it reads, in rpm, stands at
1400 rpm
